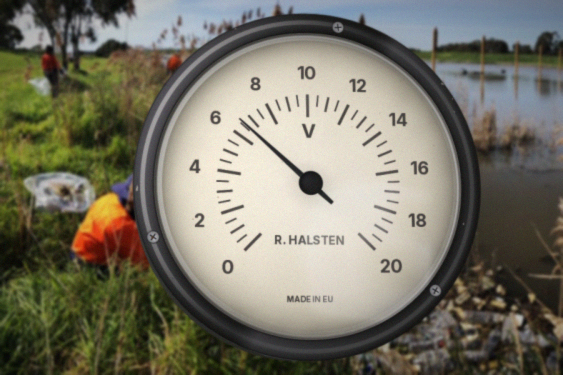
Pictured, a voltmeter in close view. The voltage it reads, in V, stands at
6.5 V
